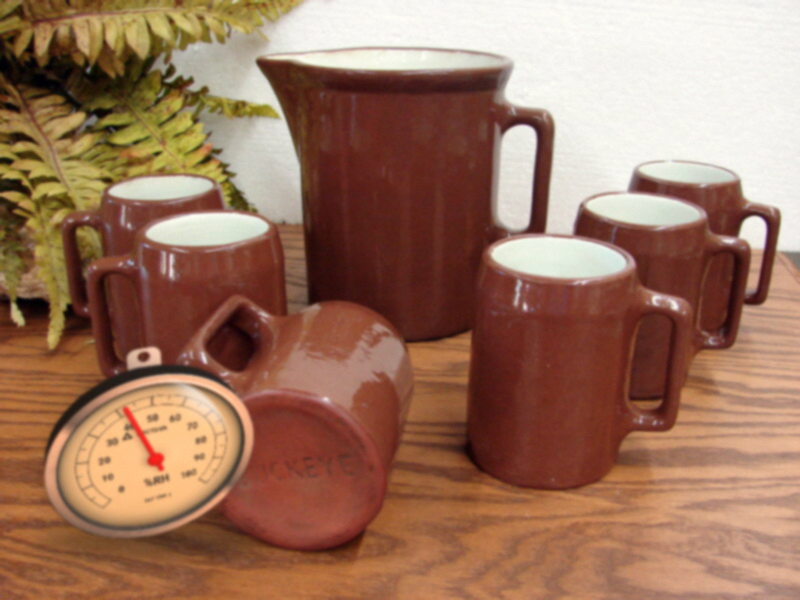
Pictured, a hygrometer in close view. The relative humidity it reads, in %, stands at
42.5 %
